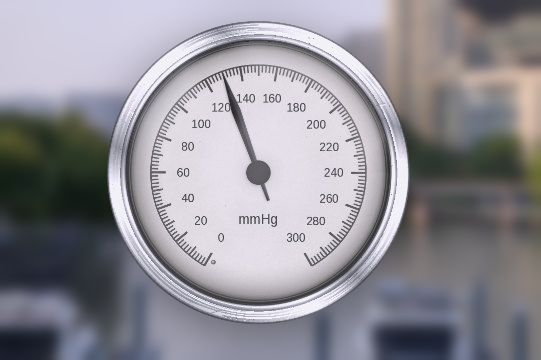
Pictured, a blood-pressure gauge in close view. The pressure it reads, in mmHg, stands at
130 mmHg
